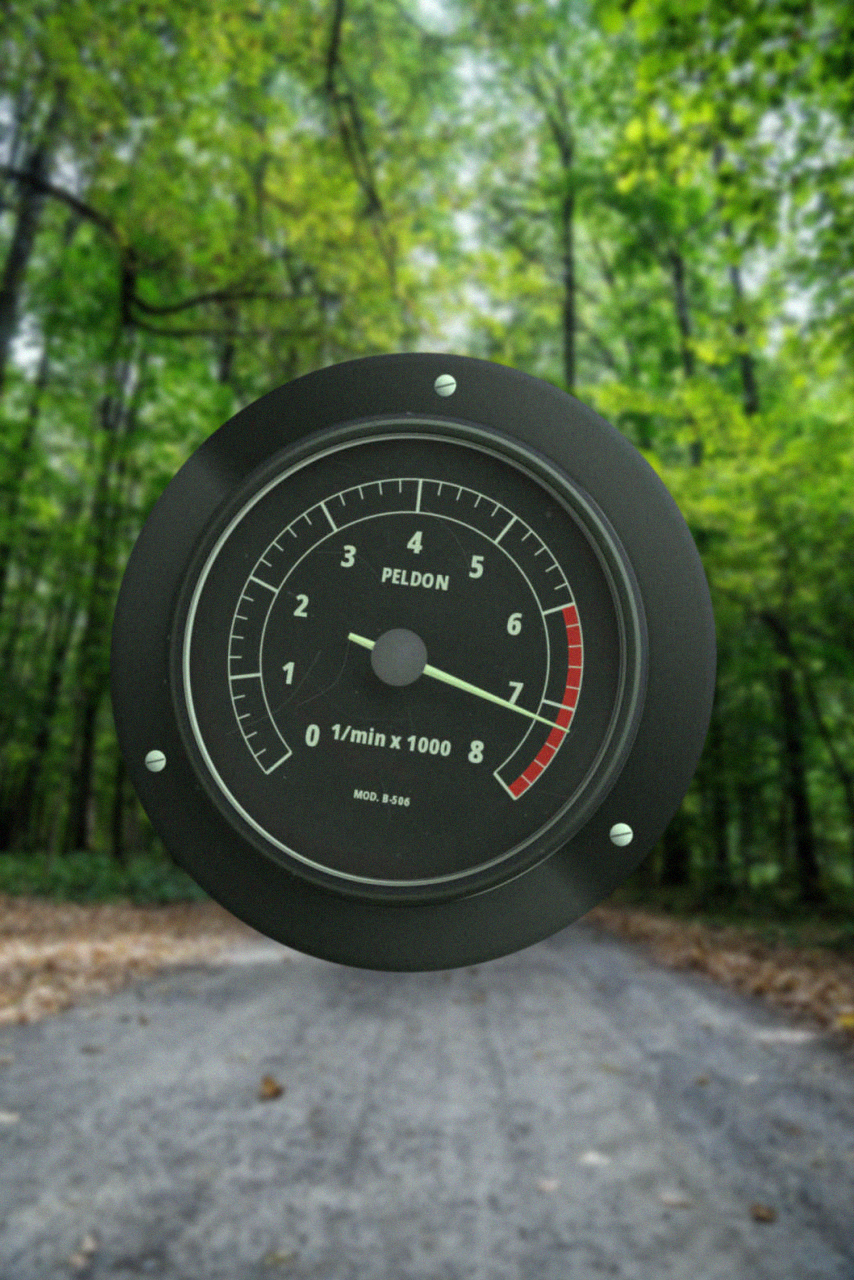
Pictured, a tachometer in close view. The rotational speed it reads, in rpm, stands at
7200 rpm
